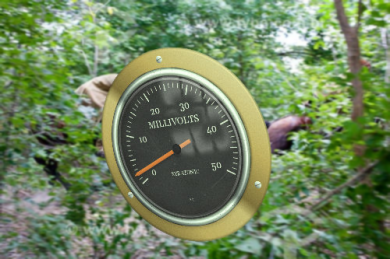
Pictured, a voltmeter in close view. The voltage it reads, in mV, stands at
2 mV
